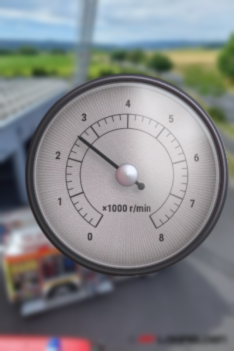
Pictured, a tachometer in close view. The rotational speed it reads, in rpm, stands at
2600 rpm
